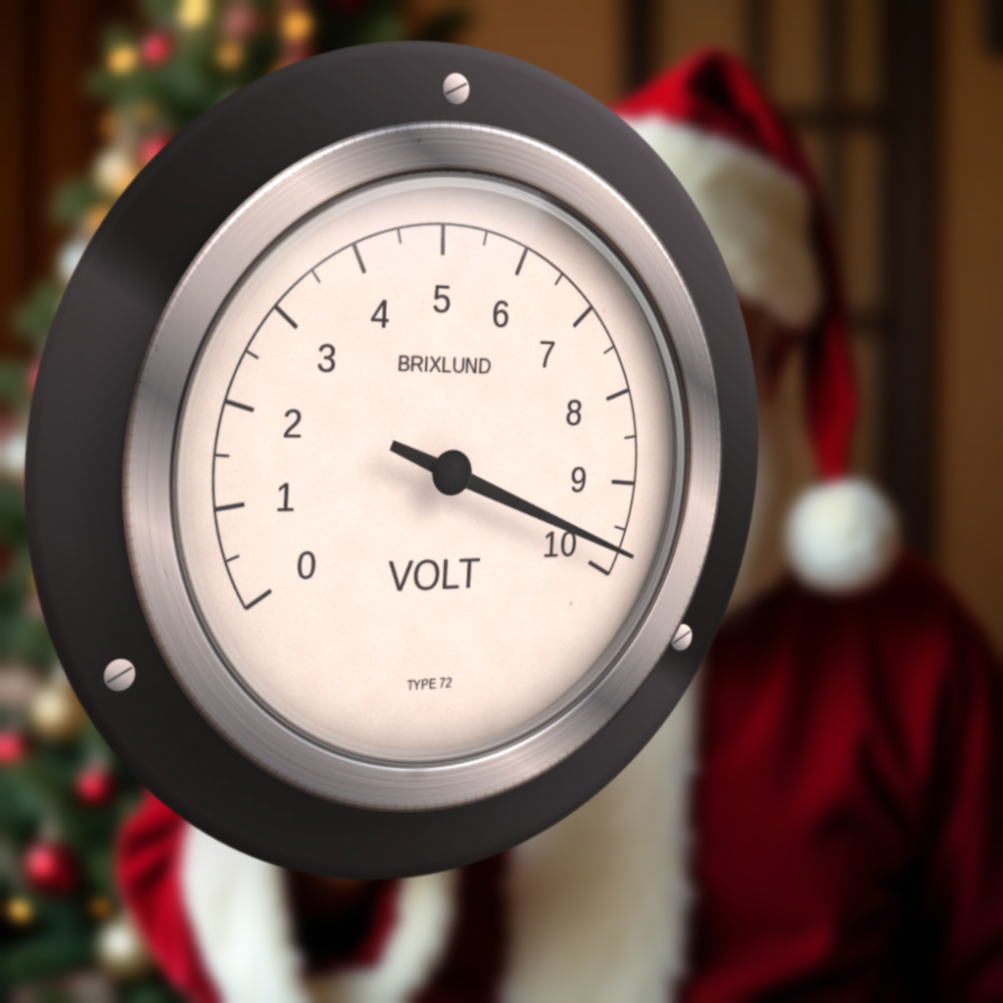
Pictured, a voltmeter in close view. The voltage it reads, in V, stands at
9.75 V
